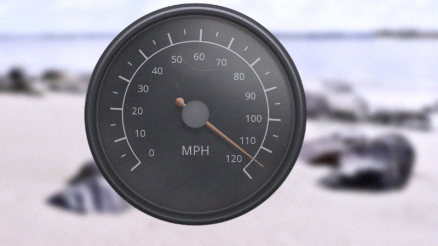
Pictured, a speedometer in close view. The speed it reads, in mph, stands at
115 mph
